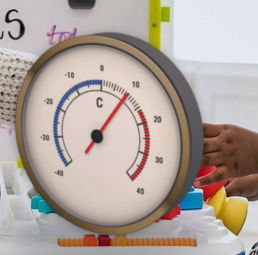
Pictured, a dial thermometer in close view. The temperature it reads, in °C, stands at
10 °C
